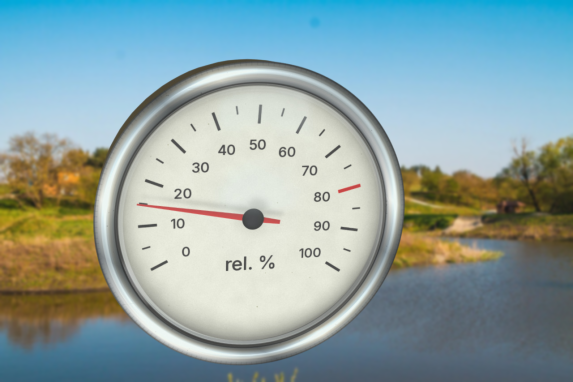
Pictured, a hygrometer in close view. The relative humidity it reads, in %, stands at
15 %
